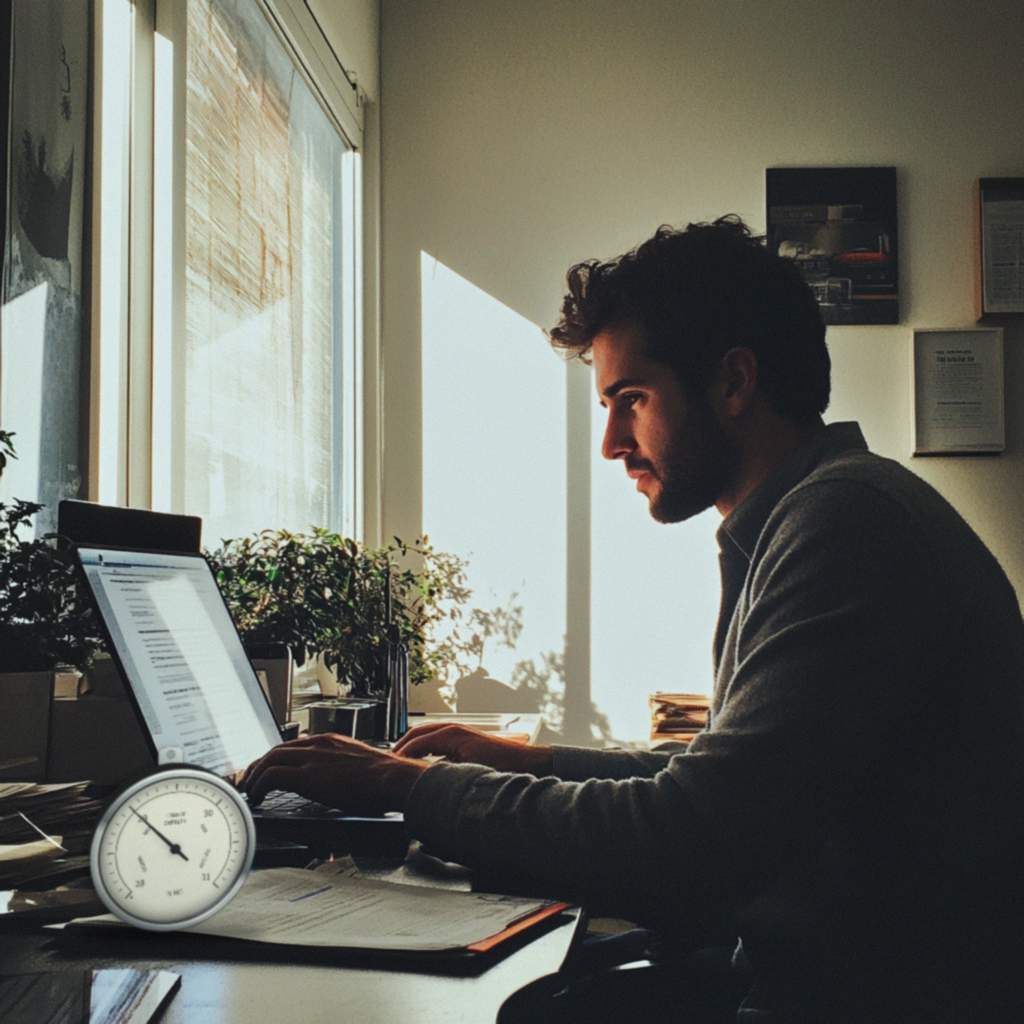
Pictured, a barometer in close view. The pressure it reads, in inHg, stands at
29 inHg
